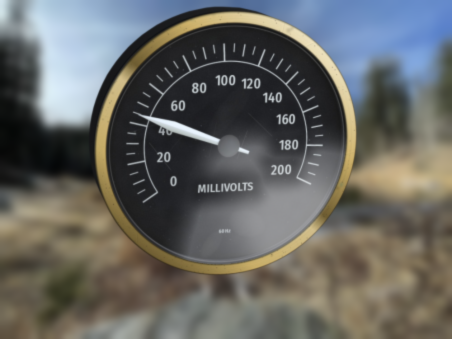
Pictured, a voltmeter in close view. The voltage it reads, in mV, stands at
45 mV
